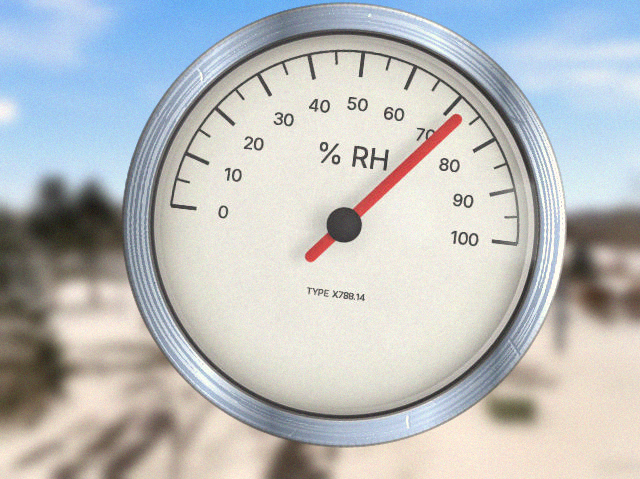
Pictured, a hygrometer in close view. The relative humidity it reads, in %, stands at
72.5 %
